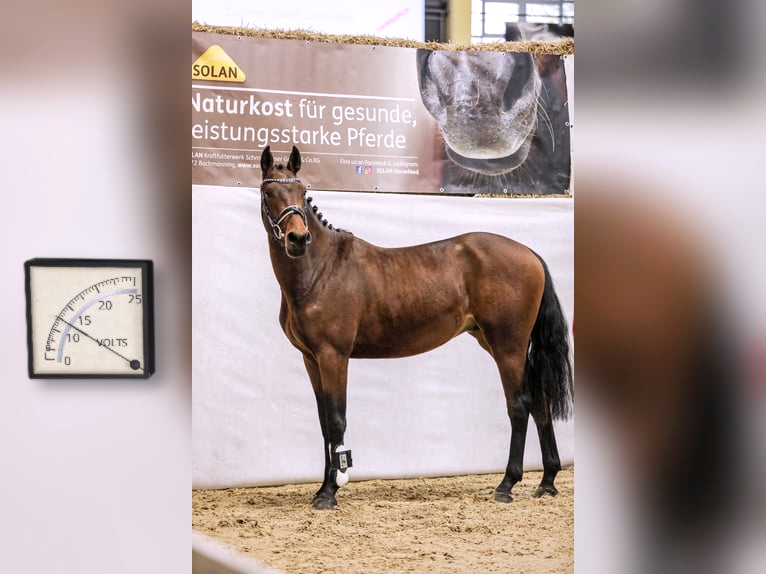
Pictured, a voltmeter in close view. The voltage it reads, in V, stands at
12.5 V
